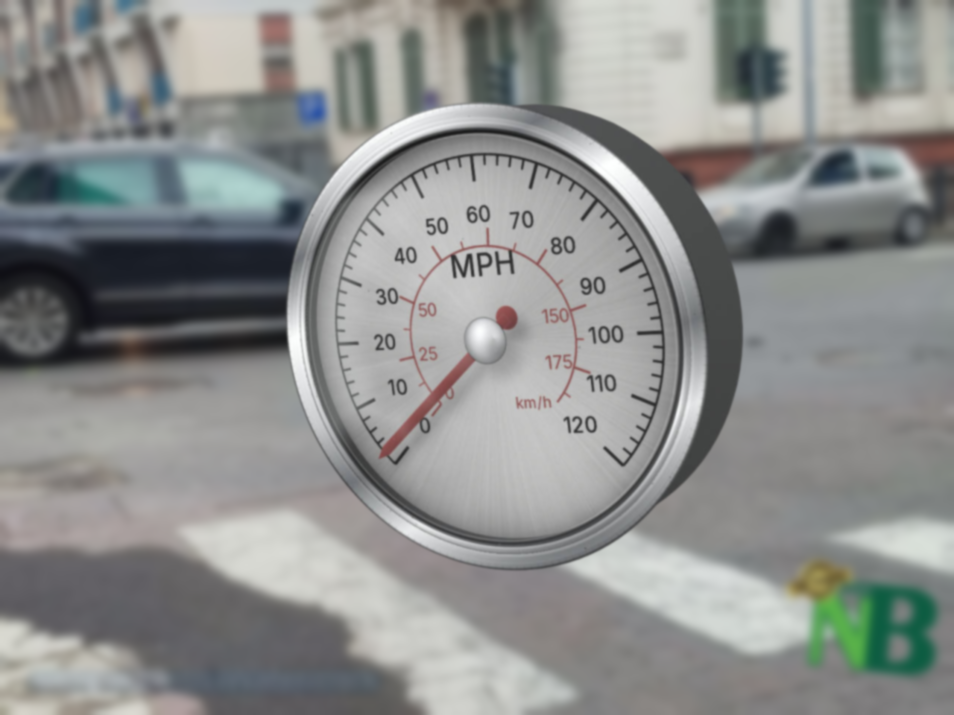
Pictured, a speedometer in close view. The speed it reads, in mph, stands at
2 mph
